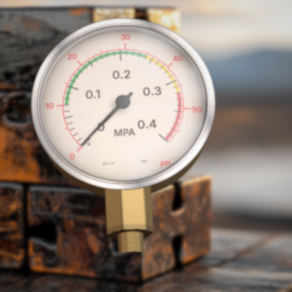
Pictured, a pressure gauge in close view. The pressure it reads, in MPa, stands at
0 MPa
